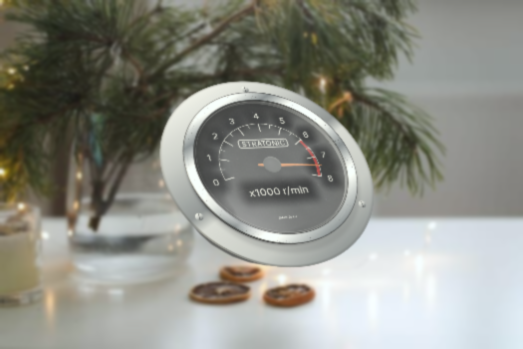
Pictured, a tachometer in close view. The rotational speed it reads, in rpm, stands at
7500 rpm
